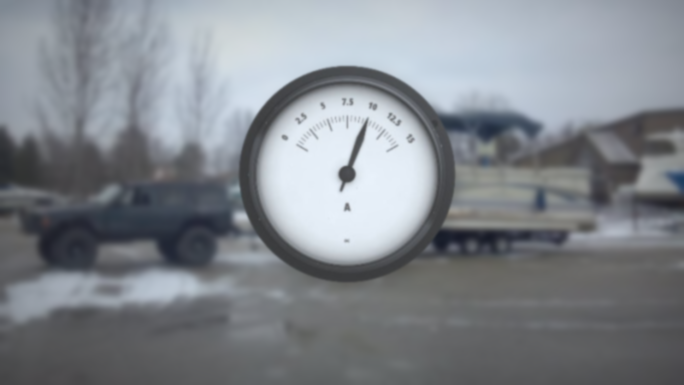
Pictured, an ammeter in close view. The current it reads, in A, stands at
10 A
